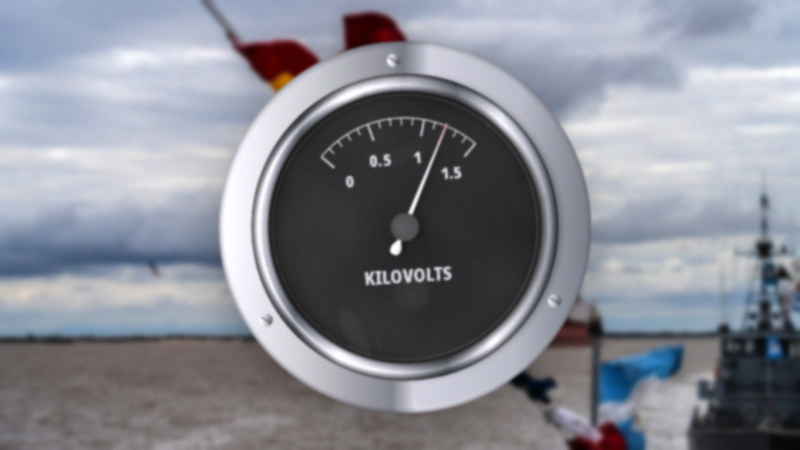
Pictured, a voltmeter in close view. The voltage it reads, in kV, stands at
1.2 kV
